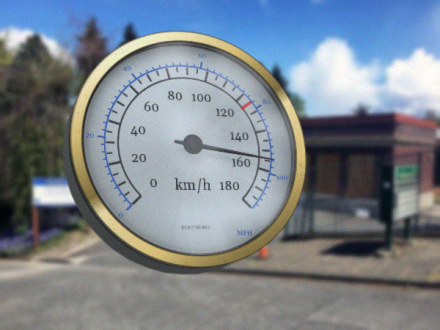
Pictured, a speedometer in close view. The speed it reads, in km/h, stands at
155 km/h
